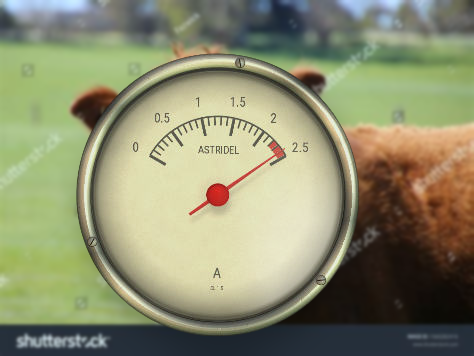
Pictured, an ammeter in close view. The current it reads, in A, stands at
2.4 A
